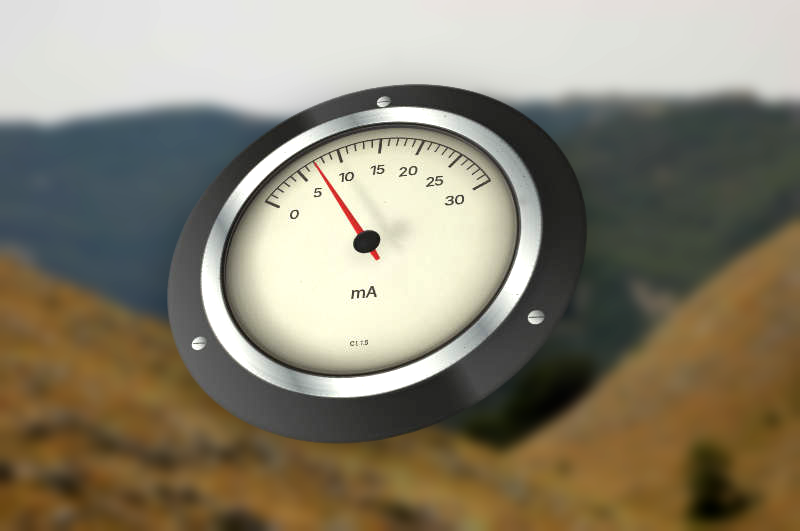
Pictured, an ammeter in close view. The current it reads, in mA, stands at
7 mA
